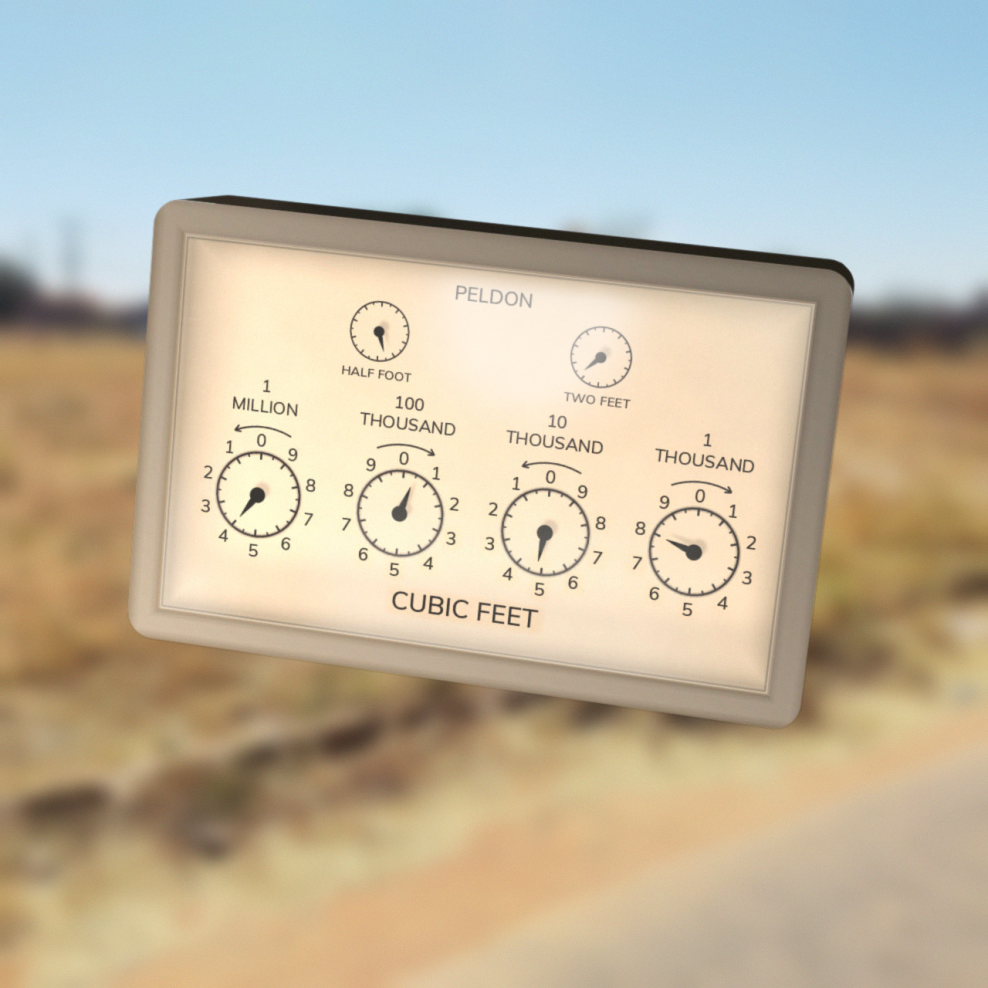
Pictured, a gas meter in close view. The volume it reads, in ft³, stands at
404800 ft³
